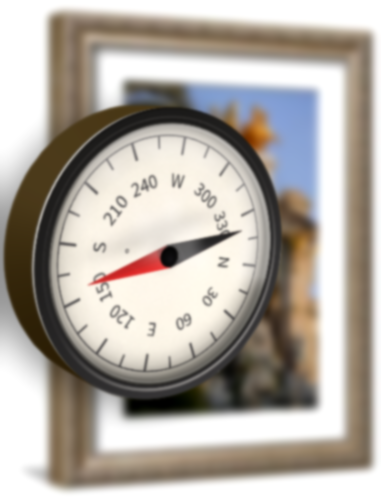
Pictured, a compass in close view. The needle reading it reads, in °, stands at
157.5 °
